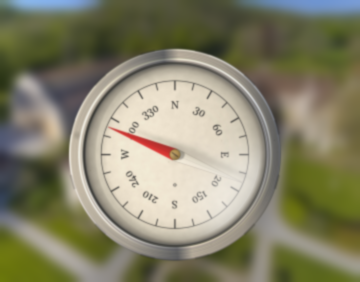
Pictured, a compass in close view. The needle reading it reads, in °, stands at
292.5 °
